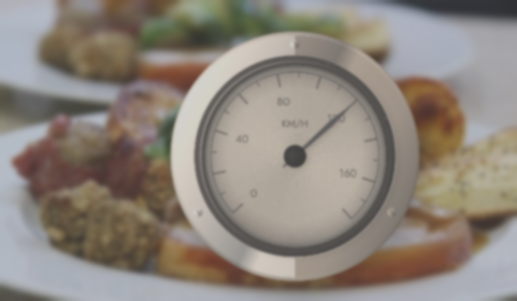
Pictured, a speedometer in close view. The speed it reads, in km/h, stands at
120 km/h
